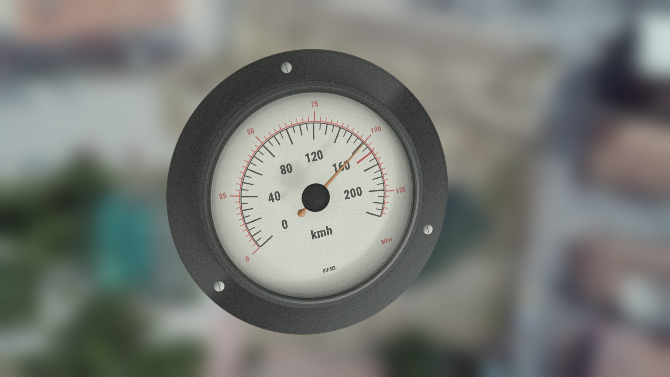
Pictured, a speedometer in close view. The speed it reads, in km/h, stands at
160 km/h
